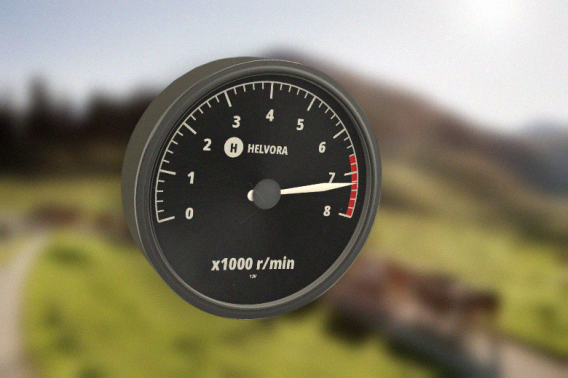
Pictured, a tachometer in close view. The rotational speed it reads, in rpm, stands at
7200 rpm
